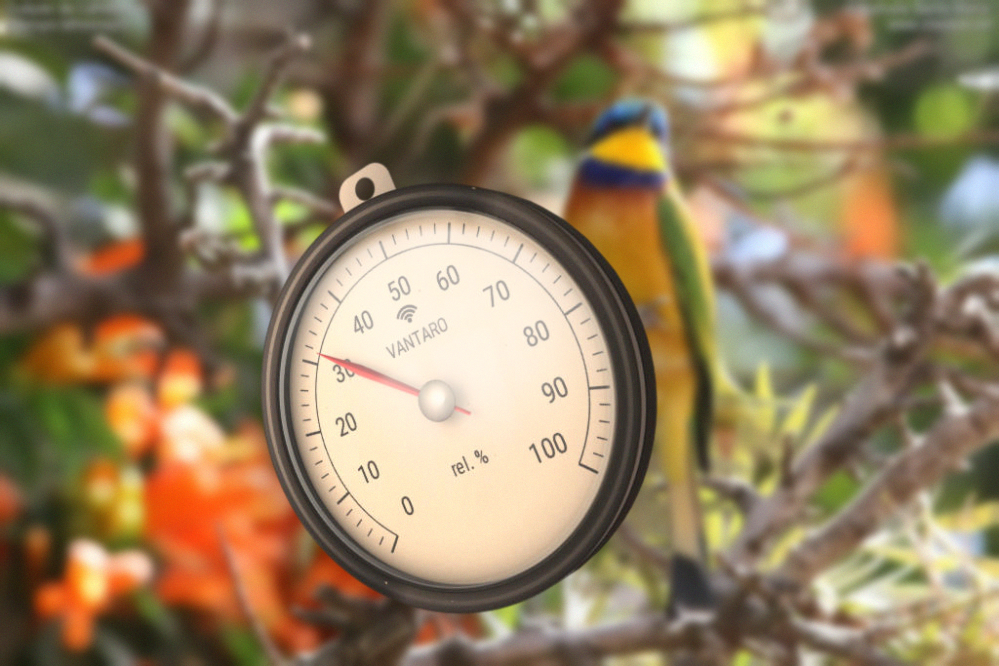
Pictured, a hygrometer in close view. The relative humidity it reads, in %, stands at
32 %
